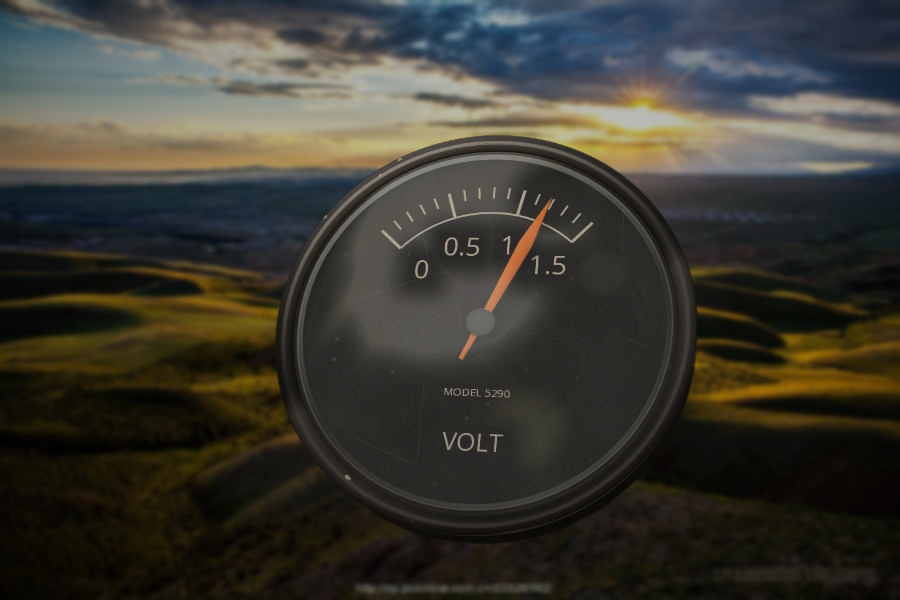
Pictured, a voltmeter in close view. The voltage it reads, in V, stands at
1.2 V
